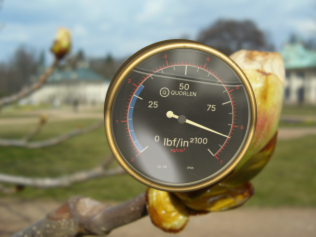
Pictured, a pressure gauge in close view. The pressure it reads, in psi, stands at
90 psi
